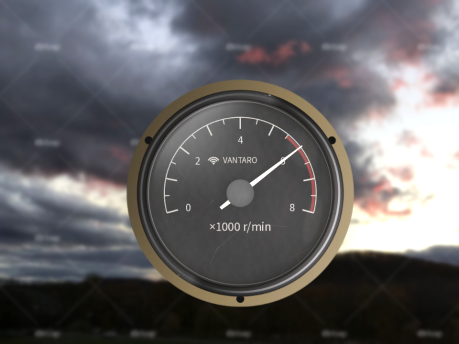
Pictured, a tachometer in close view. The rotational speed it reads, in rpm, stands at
6000 rpm
